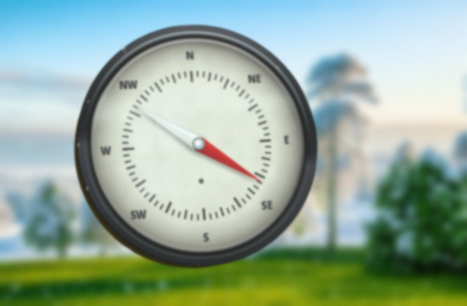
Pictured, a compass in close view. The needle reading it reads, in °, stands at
125 °
